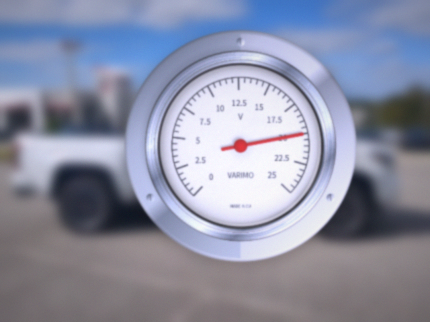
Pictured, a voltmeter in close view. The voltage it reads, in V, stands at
20 V
